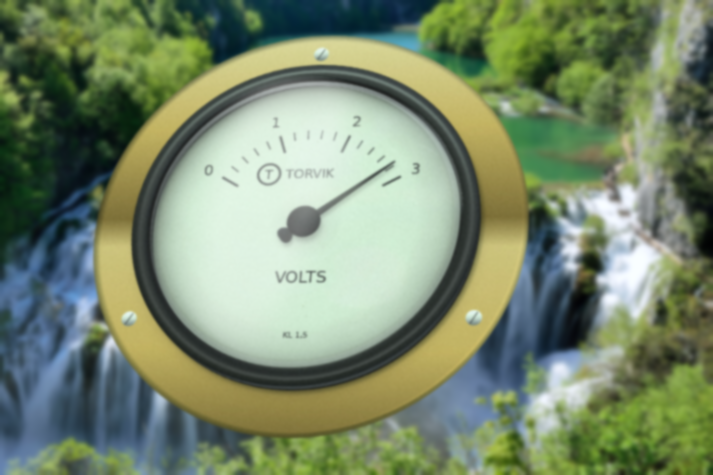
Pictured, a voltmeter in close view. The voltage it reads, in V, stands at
2.8 V
